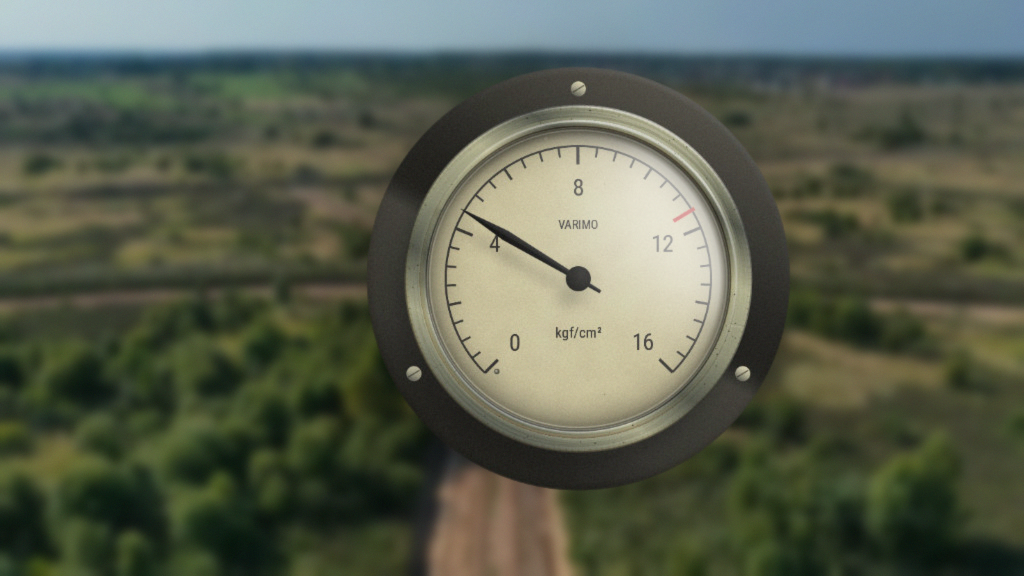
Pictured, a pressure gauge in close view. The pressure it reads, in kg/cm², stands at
4.5 kg/cm²
